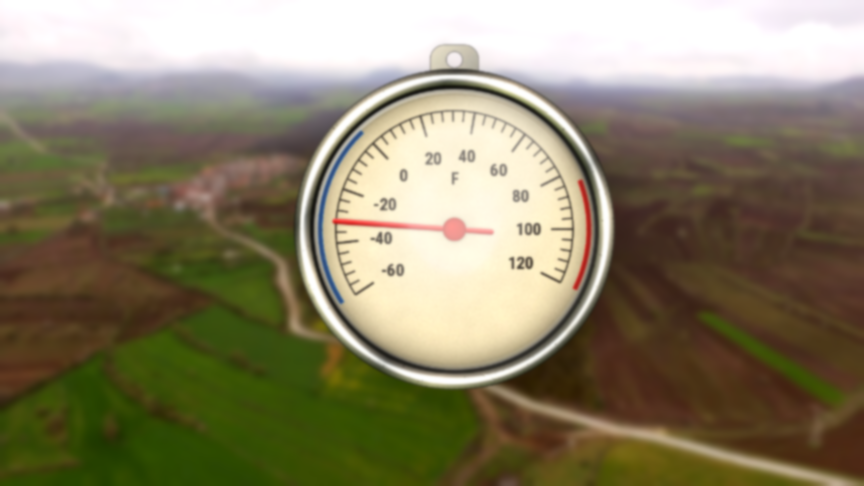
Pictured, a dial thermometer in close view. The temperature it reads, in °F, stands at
-32 °F
